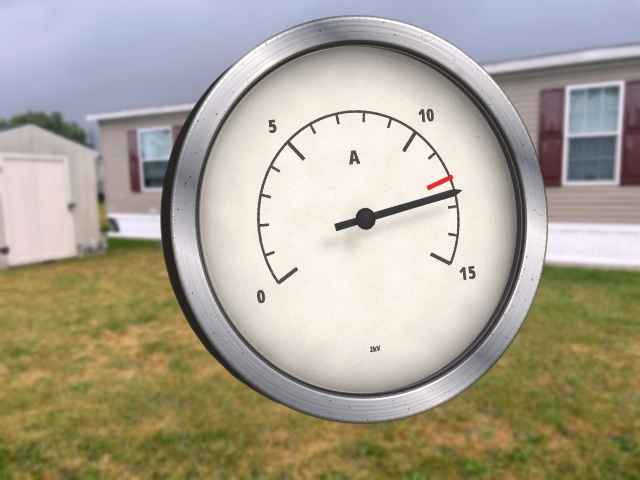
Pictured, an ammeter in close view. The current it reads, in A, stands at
12.5 A
